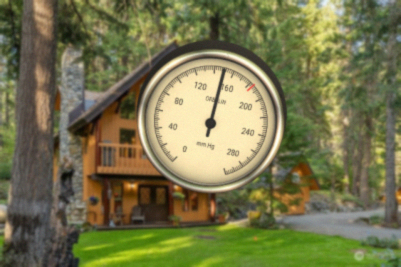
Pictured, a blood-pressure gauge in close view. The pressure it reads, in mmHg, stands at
150 mmHg
